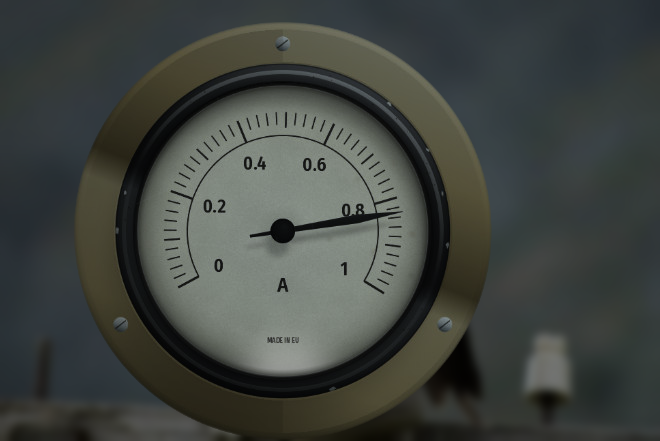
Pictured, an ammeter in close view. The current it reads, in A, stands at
0.83 A
